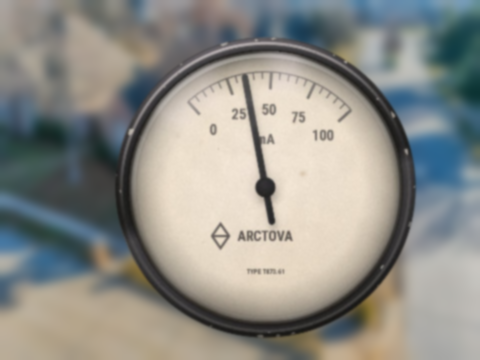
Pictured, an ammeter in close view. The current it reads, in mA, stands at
35 mA
